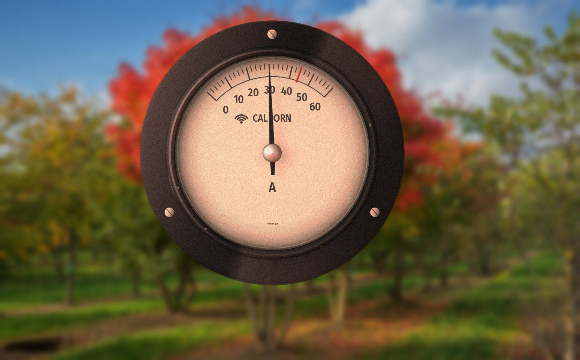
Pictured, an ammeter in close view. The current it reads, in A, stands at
30 A
